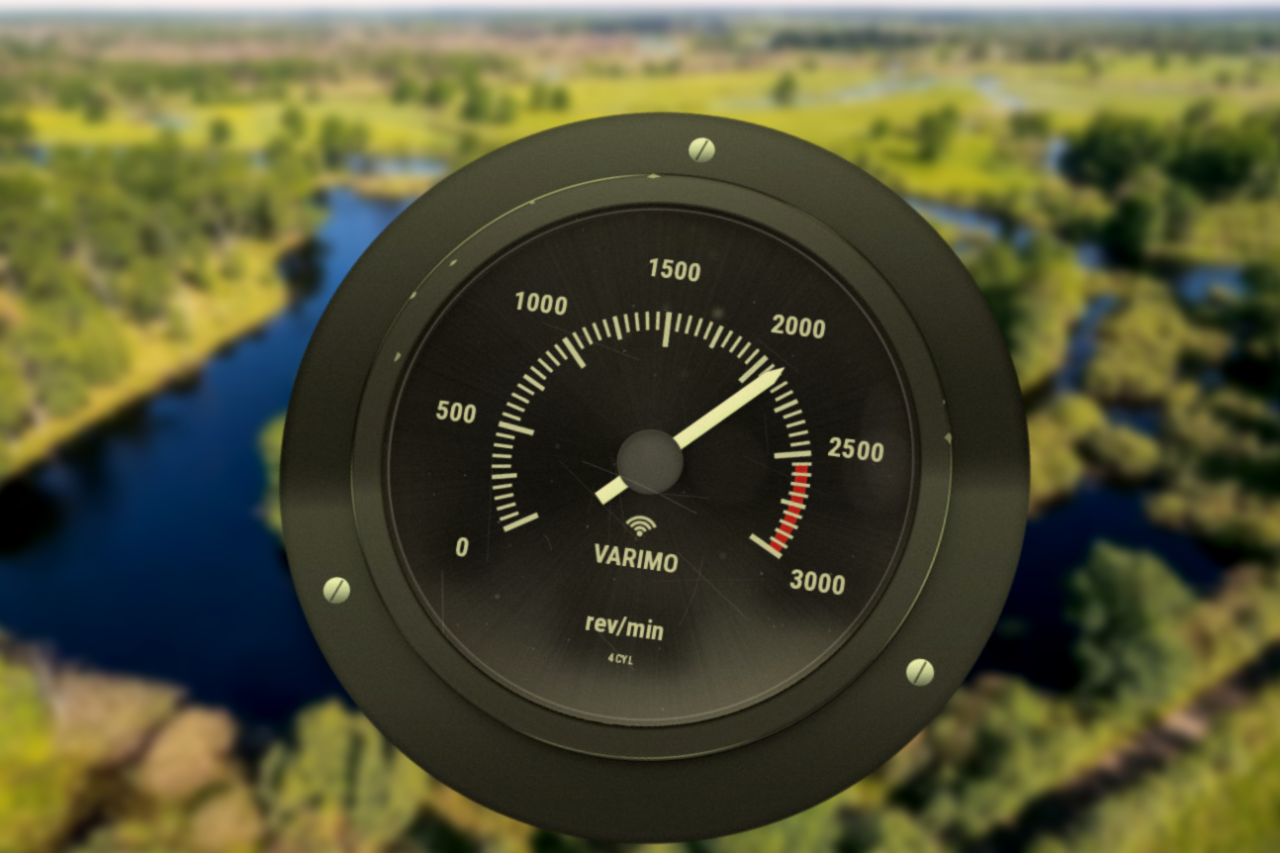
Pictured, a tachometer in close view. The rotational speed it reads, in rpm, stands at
2100 rpm
